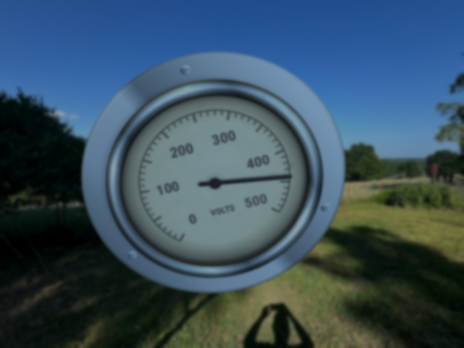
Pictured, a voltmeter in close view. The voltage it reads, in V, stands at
440 V
